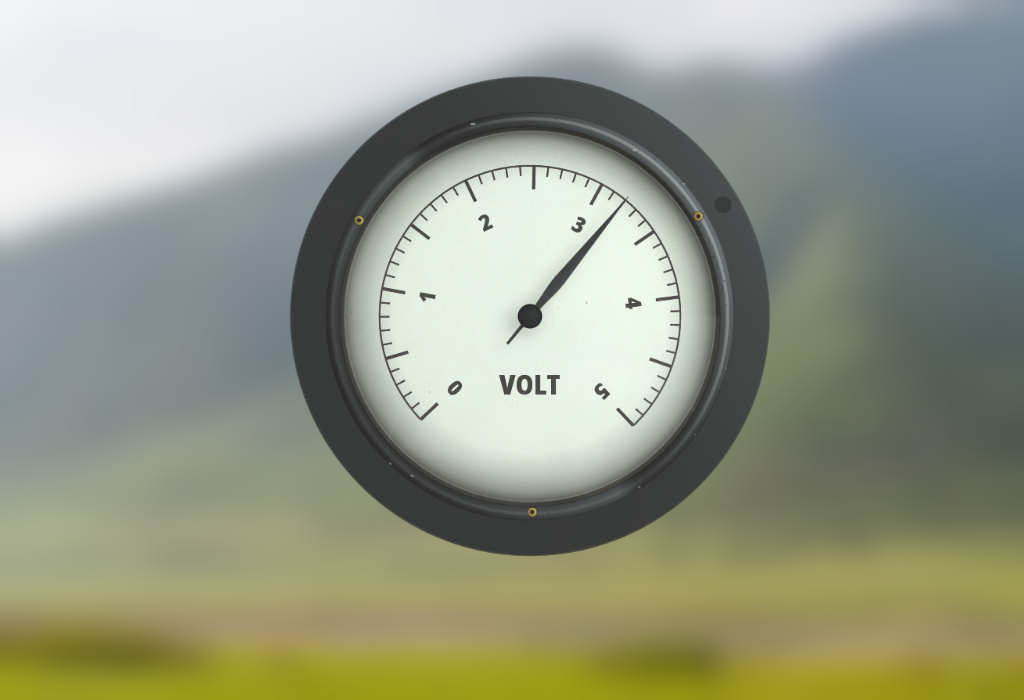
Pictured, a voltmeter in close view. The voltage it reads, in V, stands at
3.2 V
